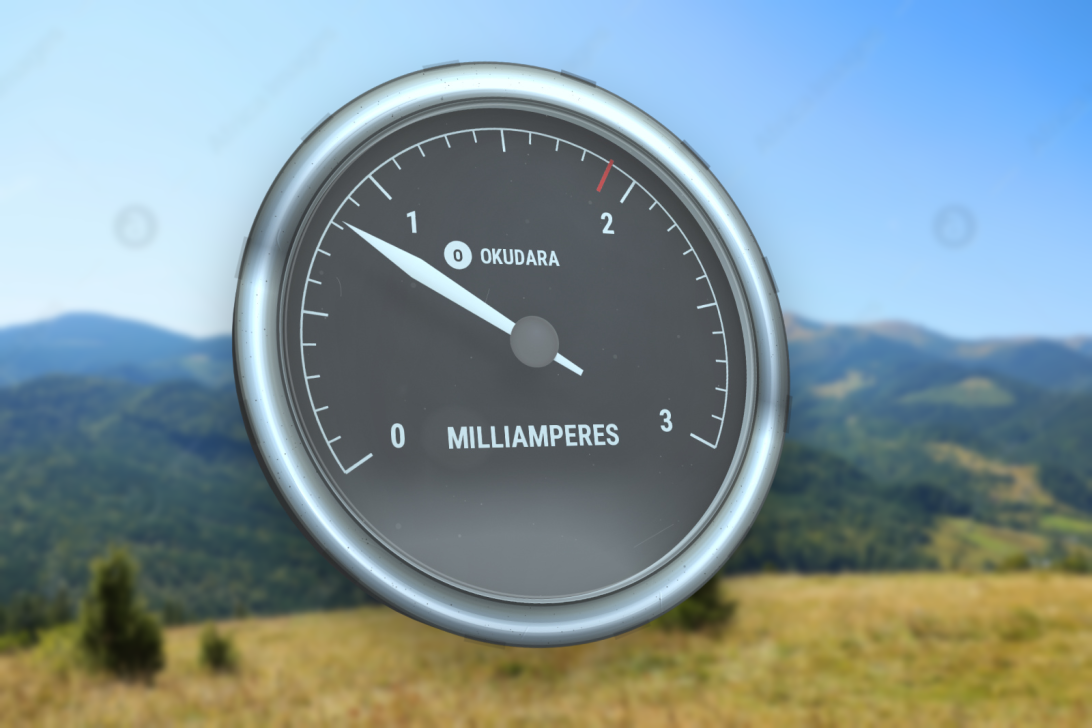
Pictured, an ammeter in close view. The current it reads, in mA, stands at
0.8 mA
